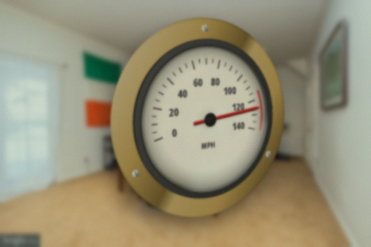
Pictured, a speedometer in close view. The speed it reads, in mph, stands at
125 mph
